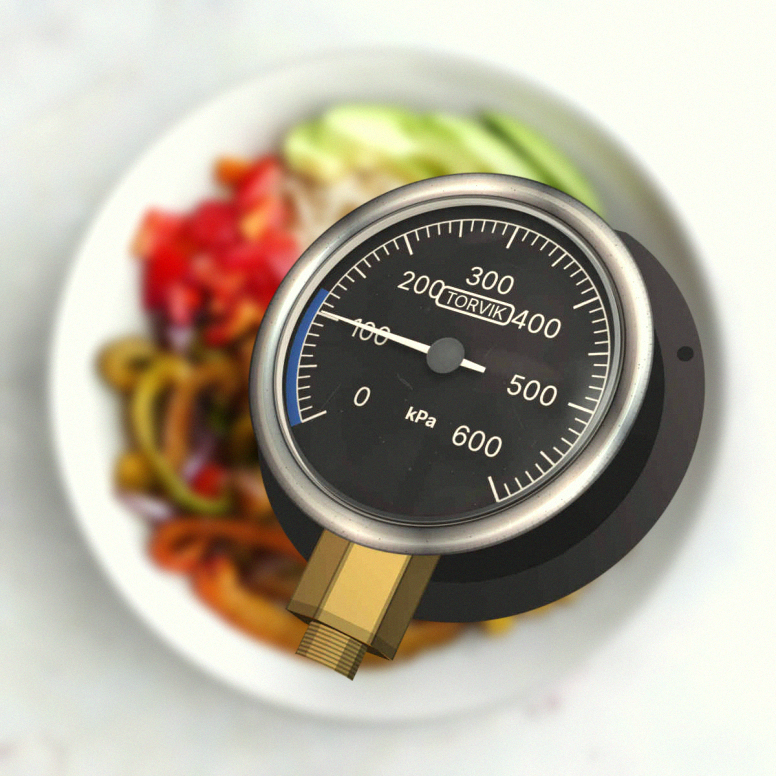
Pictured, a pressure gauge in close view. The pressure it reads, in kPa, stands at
100 kPa
